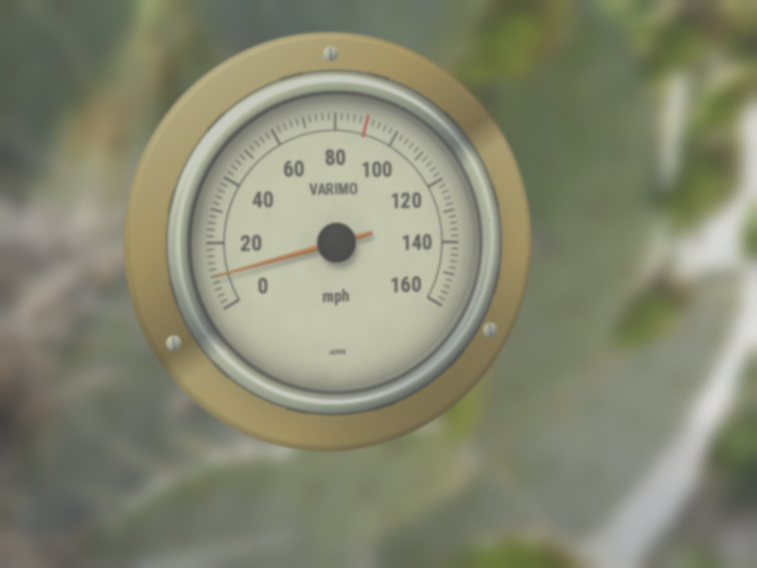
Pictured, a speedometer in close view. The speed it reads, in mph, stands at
10 mph
